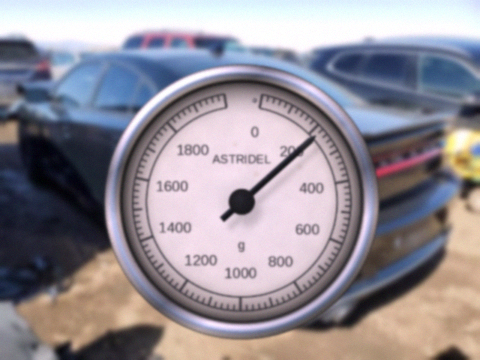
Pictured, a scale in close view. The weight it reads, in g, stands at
220 g
